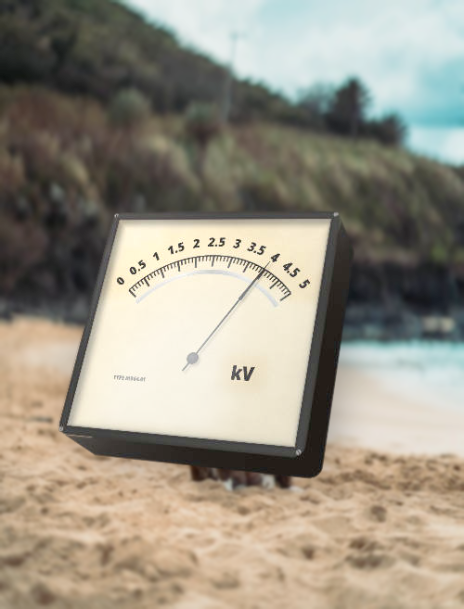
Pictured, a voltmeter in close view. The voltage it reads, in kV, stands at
4 kV
